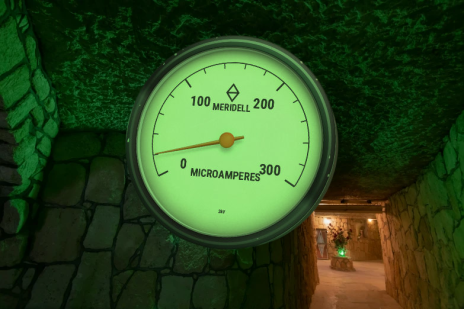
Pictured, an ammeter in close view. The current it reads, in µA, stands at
20 µA
